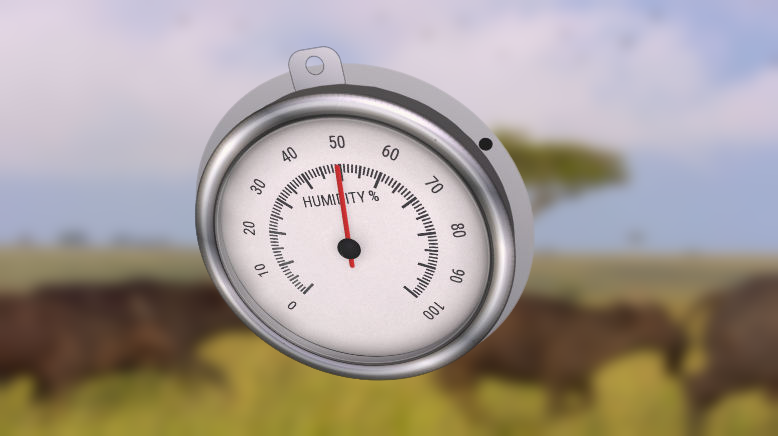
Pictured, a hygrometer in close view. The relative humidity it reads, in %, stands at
50 %
